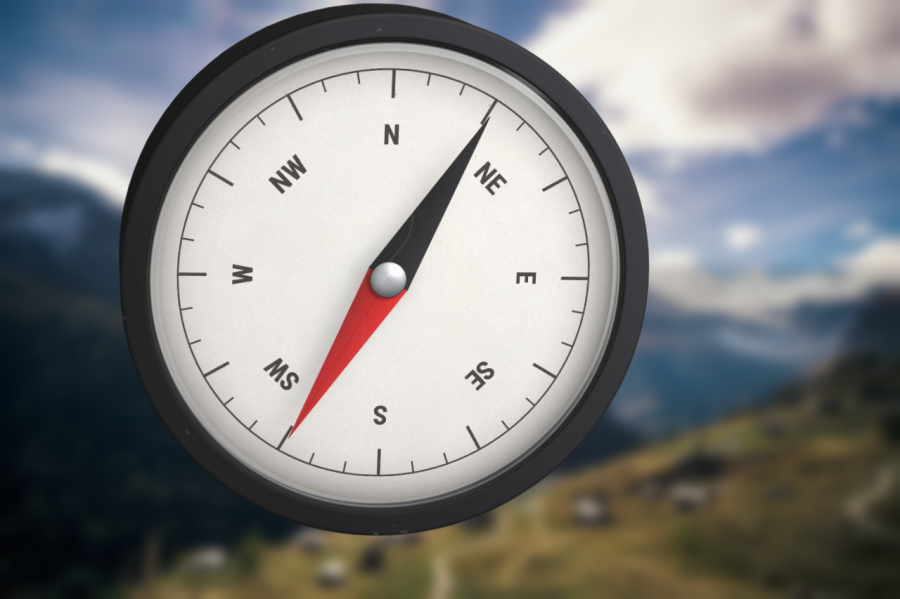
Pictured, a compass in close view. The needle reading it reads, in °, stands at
210 °
